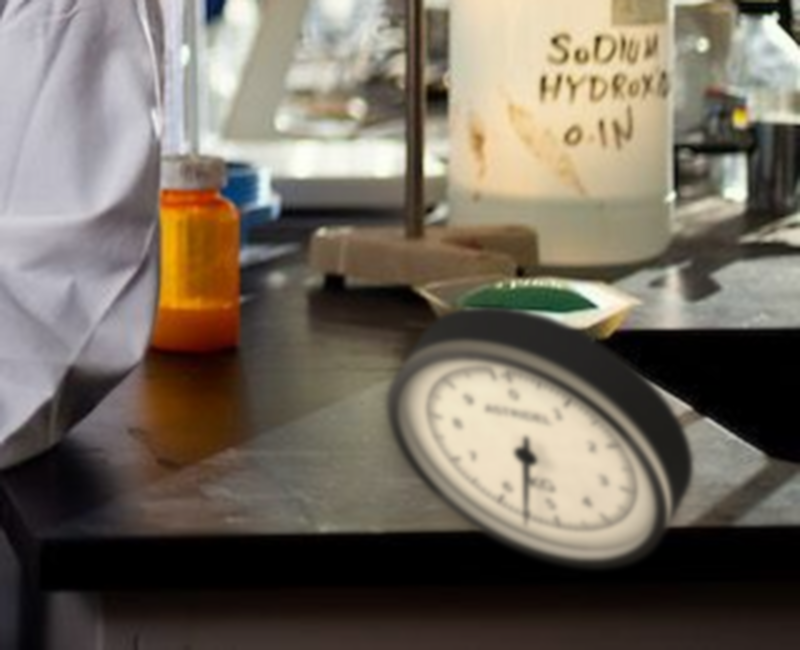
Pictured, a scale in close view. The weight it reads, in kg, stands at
5.5 kg
